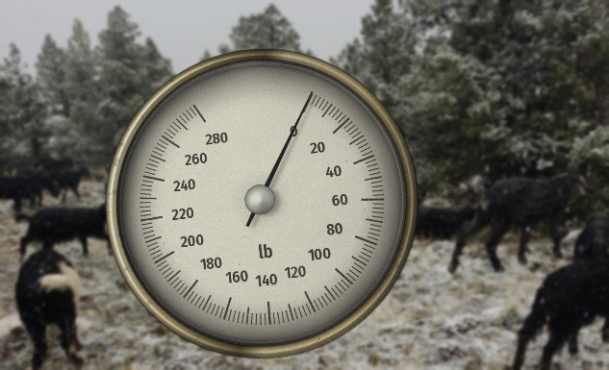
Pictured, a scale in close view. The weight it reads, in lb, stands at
0 lb
